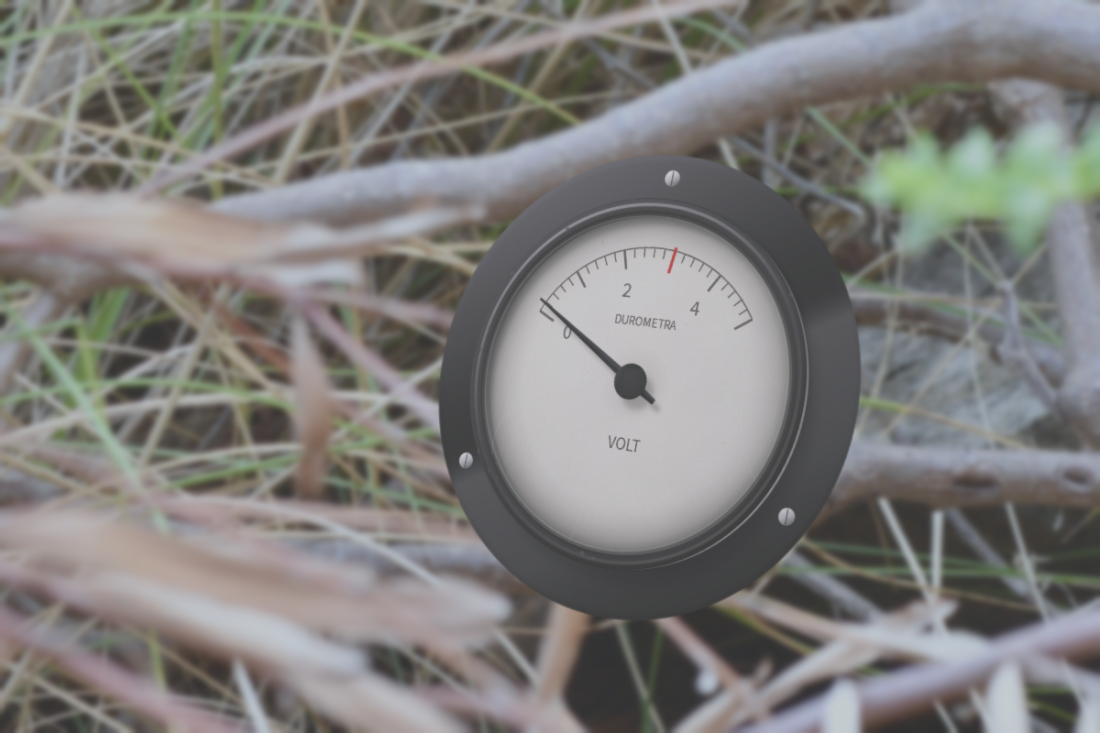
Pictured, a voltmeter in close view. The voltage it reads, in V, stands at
0.2 V
